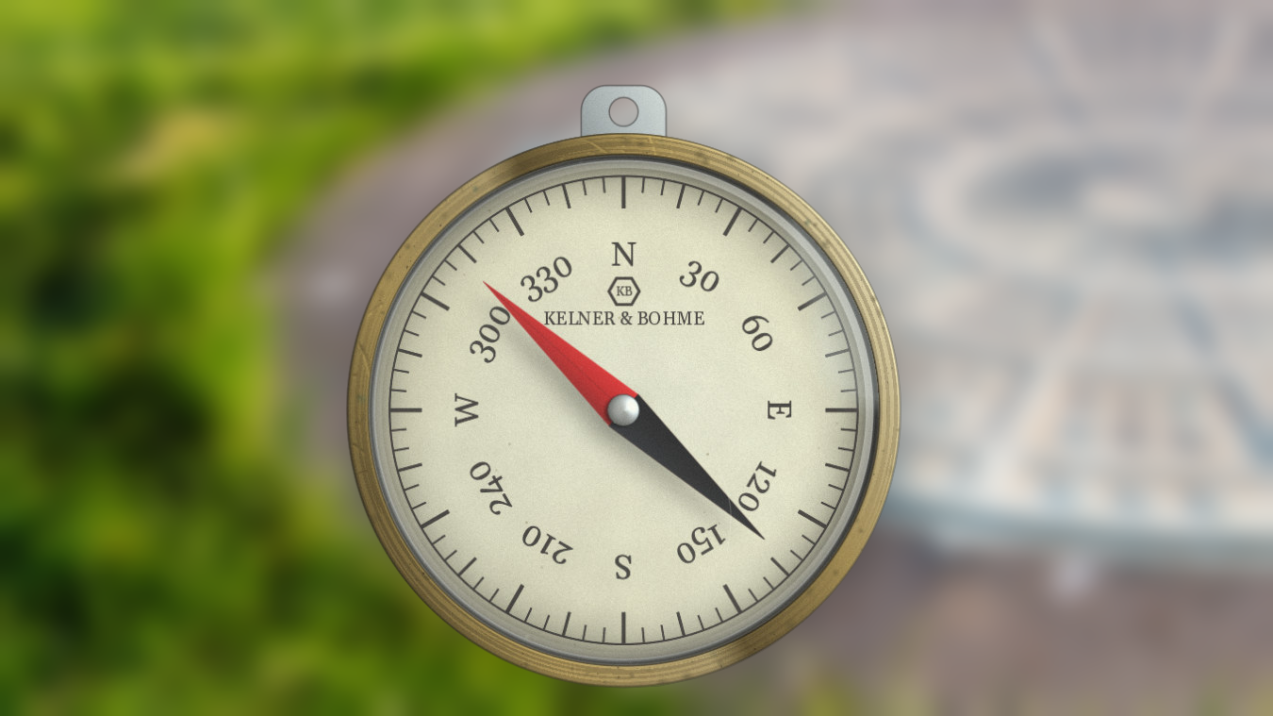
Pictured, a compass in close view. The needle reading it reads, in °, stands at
312.5 °
